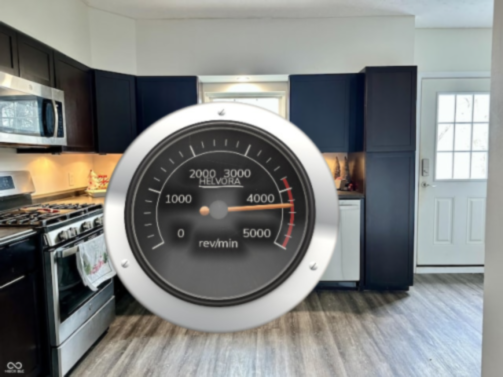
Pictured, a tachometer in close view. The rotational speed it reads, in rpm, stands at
4300 rpm
